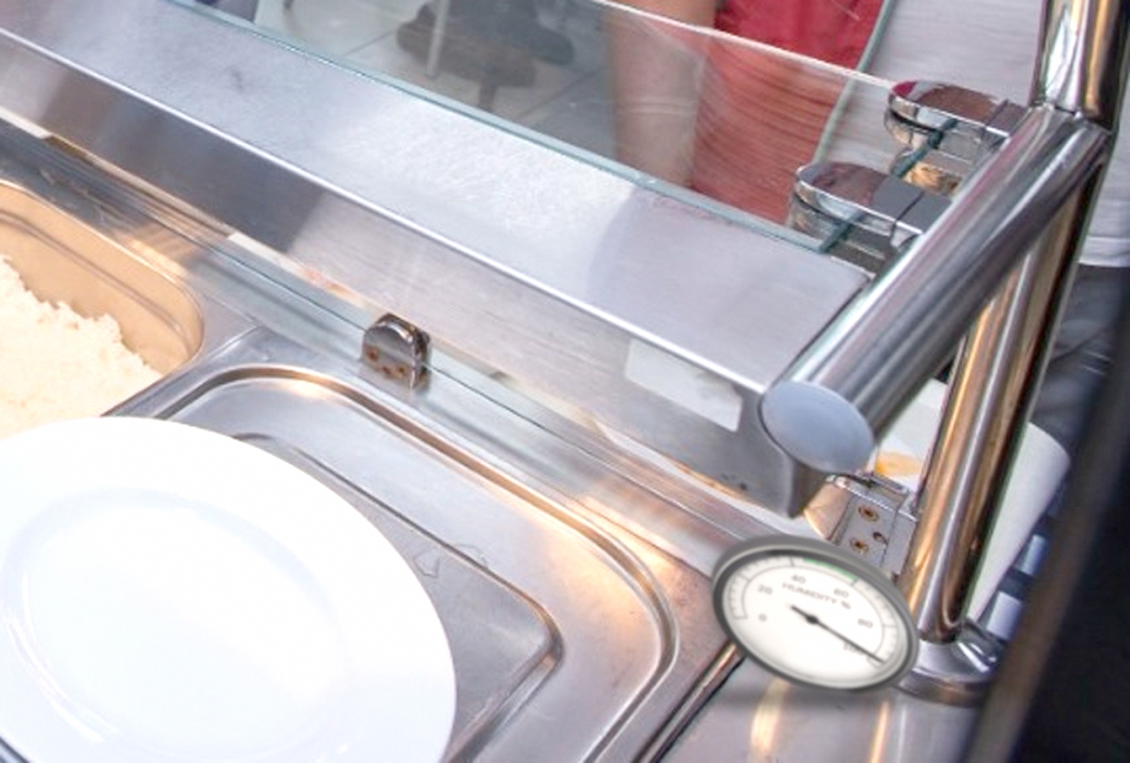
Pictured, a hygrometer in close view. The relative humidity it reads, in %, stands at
96 %
